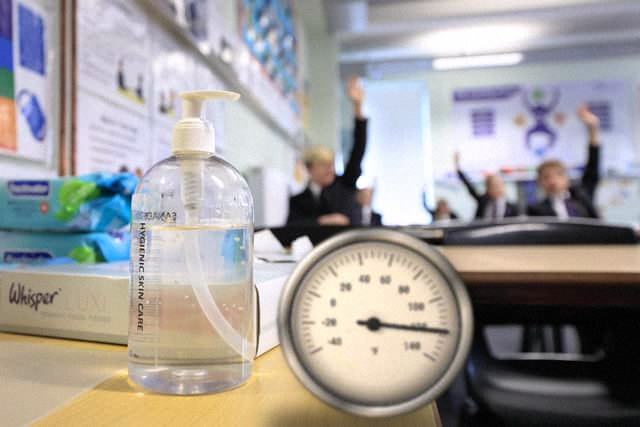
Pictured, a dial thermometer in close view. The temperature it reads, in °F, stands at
120 °F
